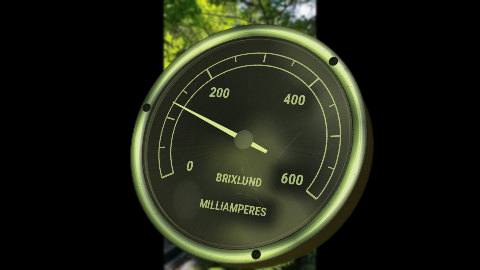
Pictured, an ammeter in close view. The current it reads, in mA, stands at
125 mA
